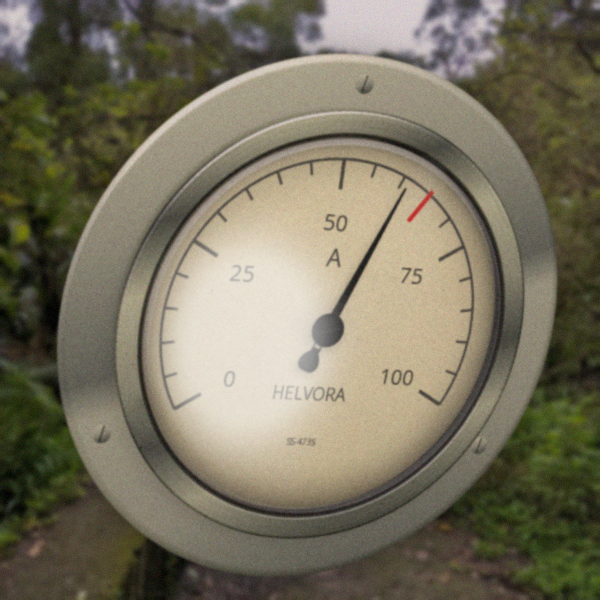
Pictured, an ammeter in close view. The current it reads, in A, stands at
60 A
